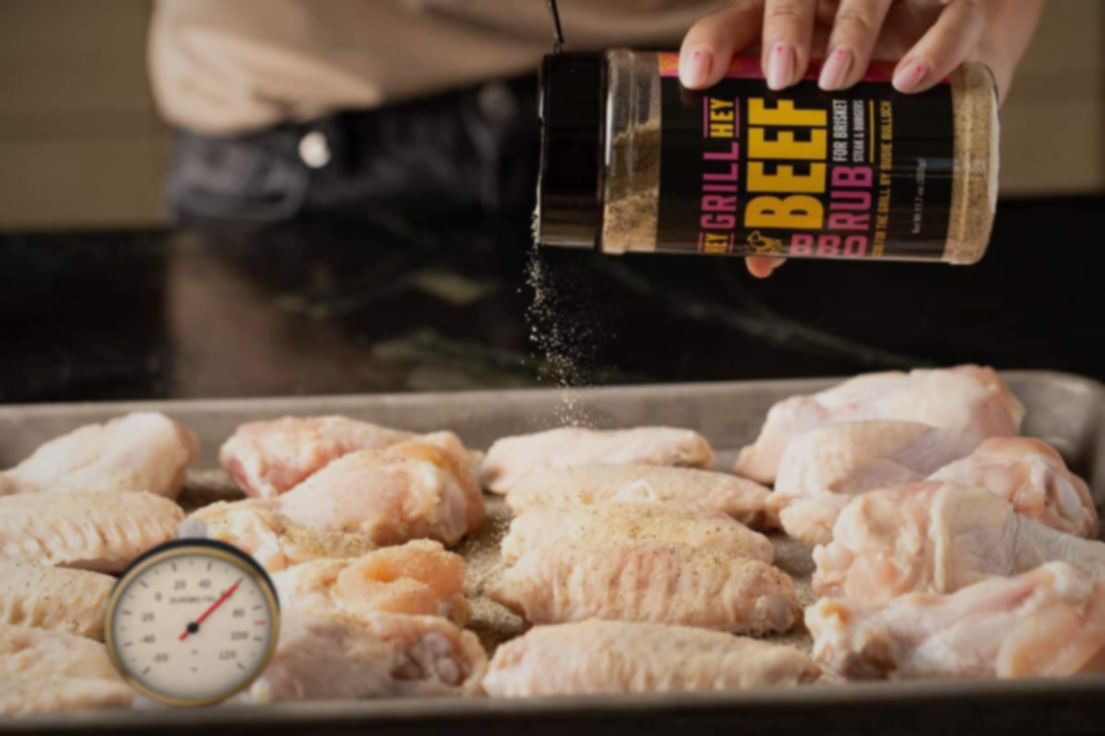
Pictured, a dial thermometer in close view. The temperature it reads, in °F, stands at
60 °F
